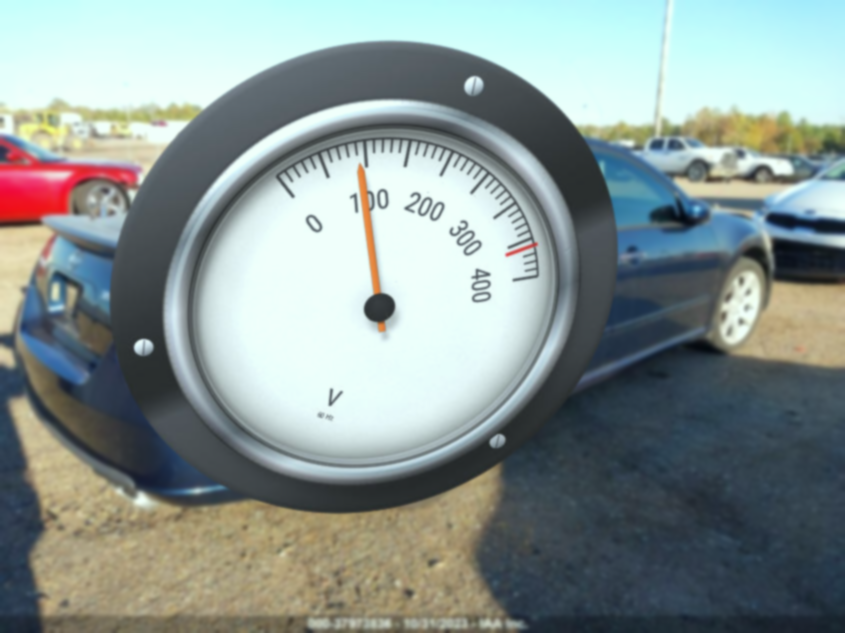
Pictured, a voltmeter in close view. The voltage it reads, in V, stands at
90 V
